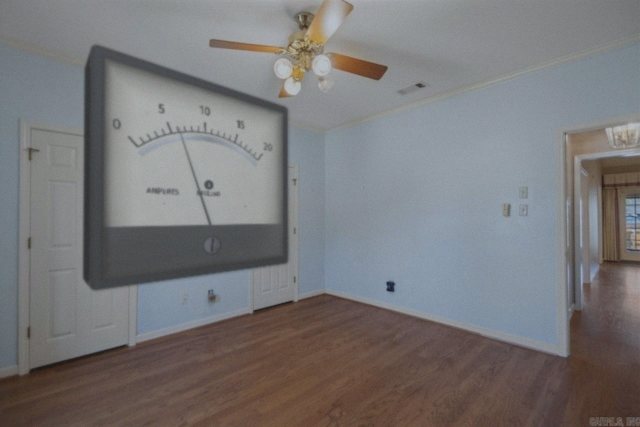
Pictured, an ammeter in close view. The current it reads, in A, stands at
6 A
